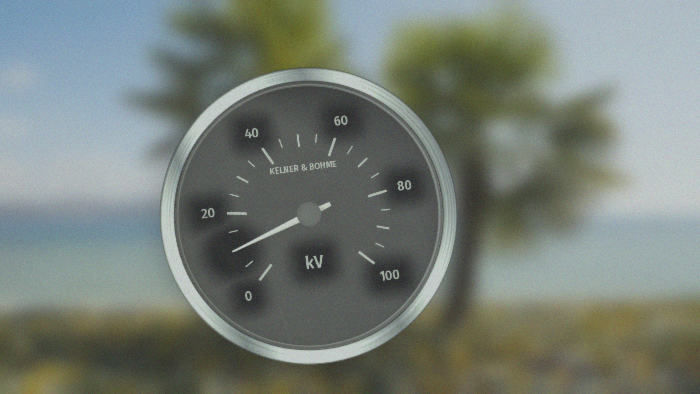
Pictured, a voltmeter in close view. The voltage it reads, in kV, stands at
10 kV
